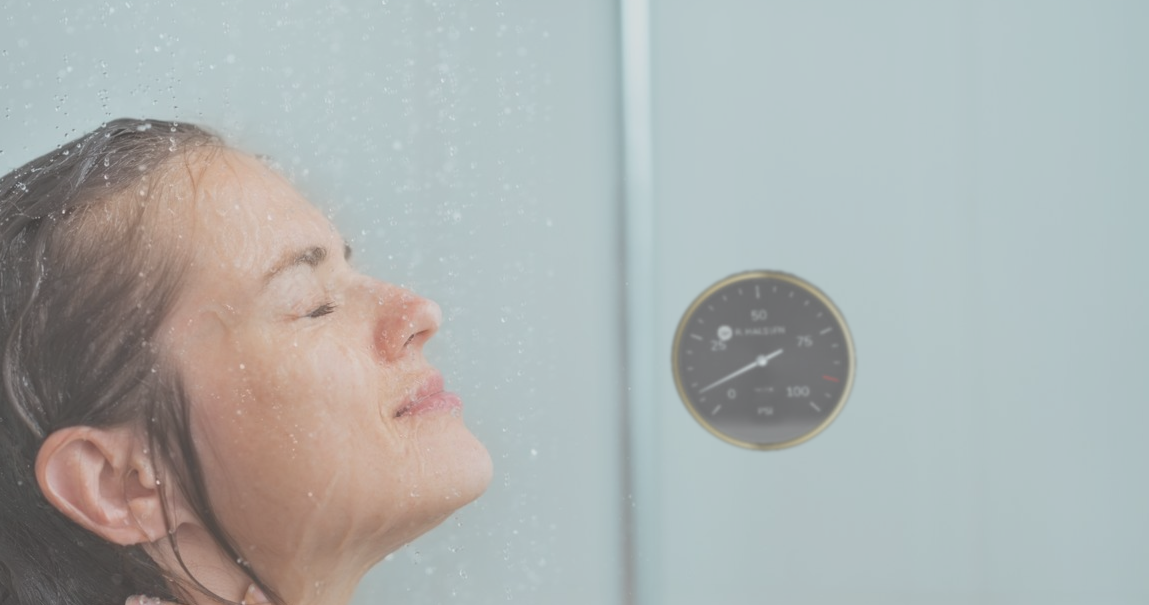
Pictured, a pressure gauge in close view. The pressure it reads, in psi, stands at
7.5 psi
